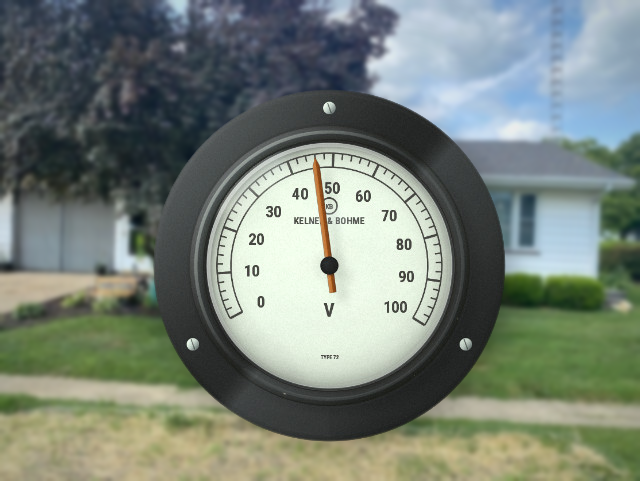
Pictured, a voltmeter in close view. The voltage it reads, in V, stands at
46 V
